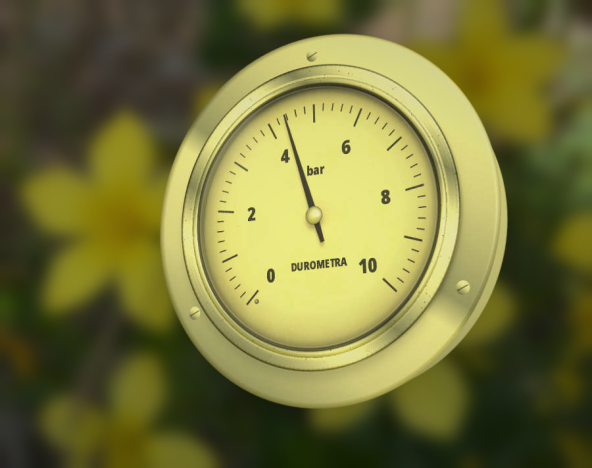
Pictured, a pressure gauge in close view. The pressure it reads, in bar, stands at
4.4 bar
